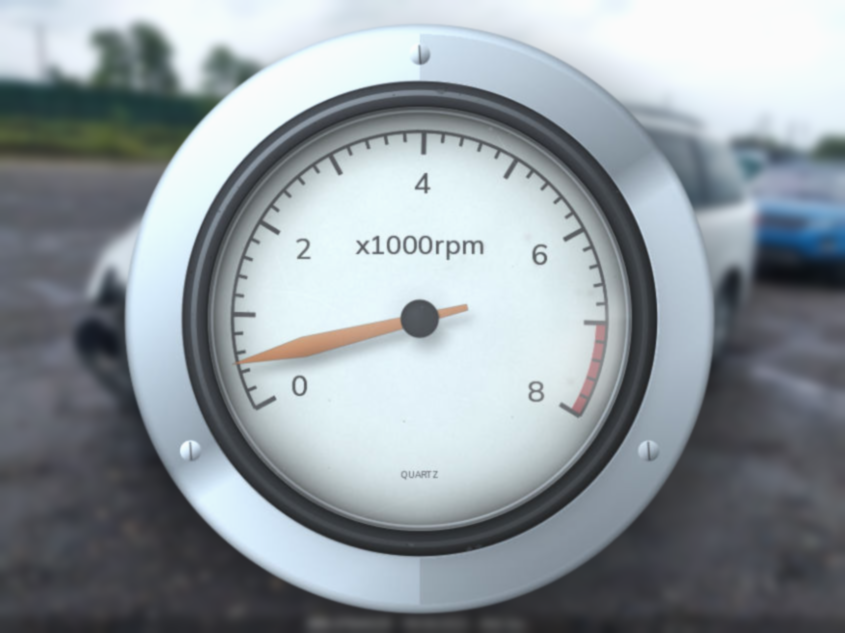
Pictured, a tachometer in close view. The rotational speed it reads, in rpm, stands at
500 rpm
